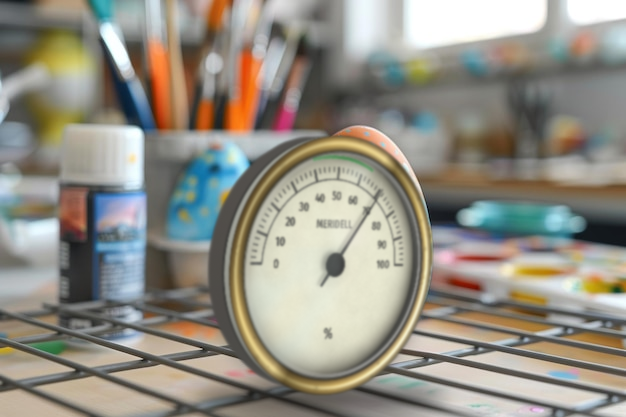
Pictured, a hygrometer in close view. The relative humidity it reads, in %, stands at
70 %
